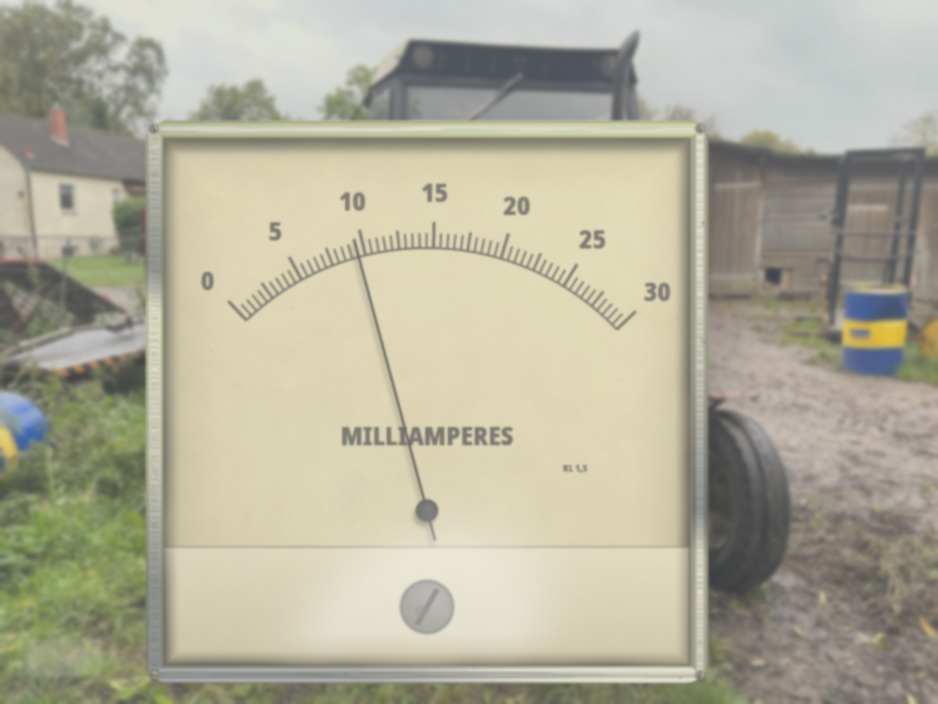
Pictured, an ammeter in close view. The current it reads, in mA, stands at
9.5 mA
